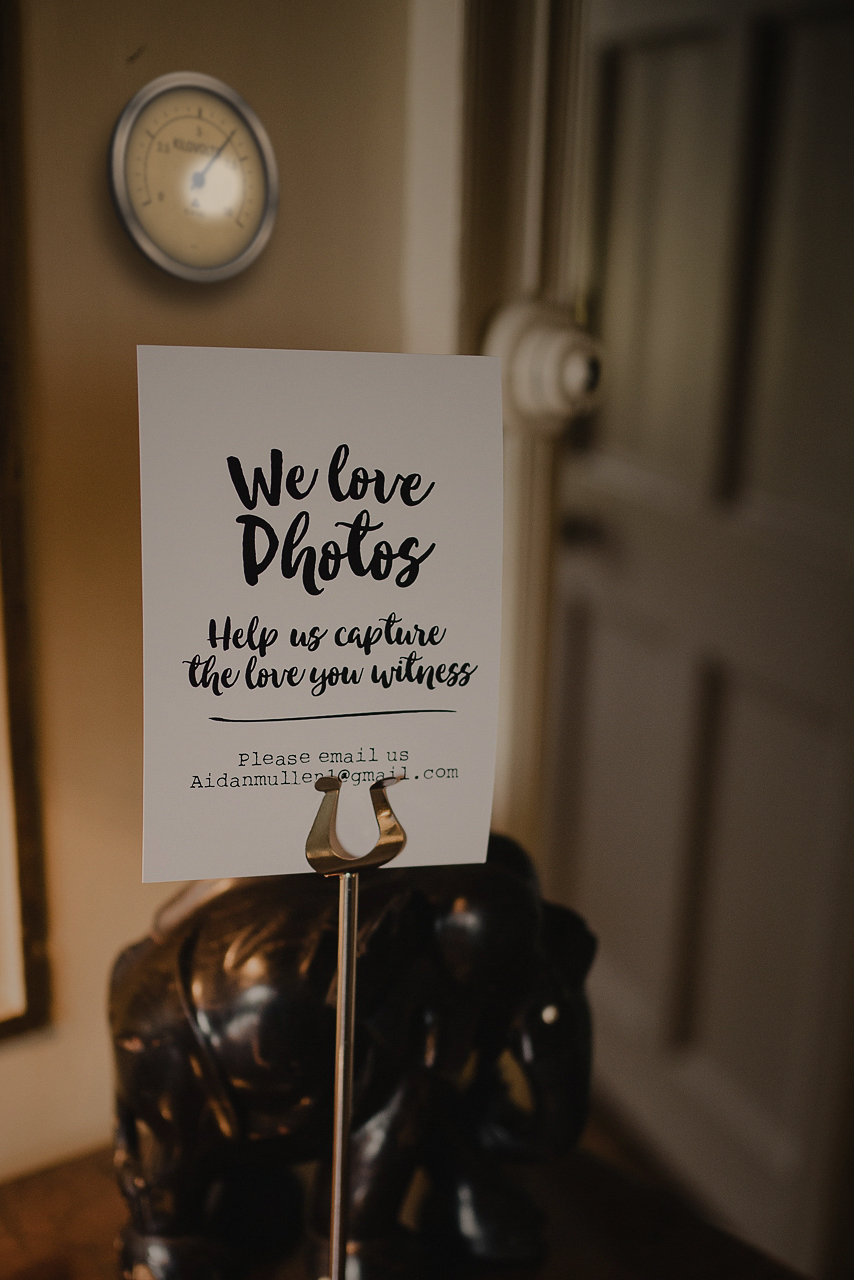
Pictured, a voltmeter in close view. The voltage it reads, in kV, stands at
6.5 kV
